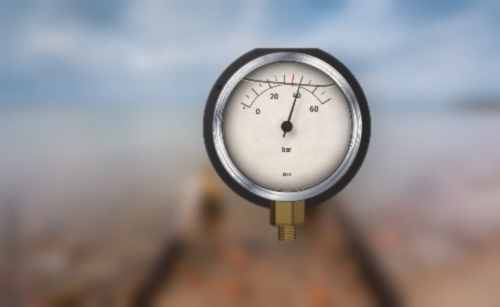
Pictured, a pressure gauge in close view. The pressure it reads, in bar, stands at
40 bar
